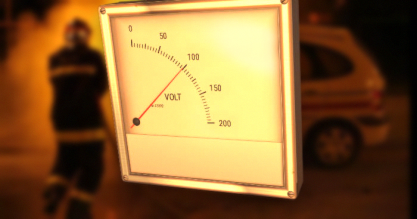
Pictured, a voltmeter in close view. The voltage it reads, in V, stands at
100 V
